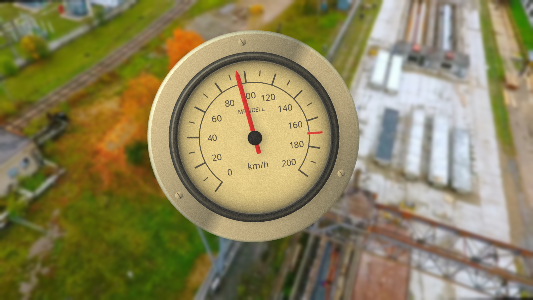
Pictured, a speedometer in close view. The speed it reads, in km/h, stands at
95 km/h
